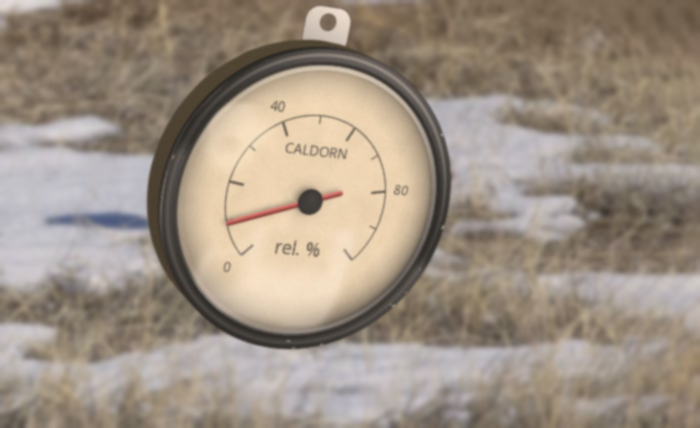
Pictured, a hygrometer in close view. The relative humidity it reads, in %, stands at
10 %
